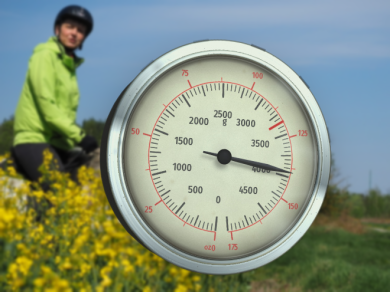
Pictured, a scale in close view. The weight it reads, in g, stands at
3950 g
